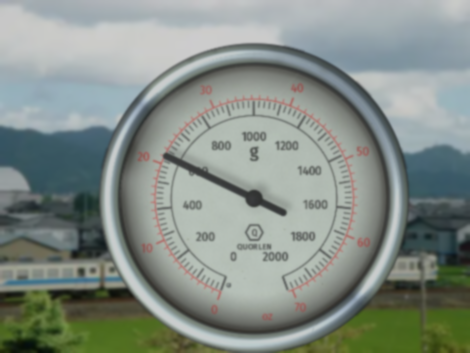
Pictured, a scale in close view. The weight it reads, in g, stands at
600 g
